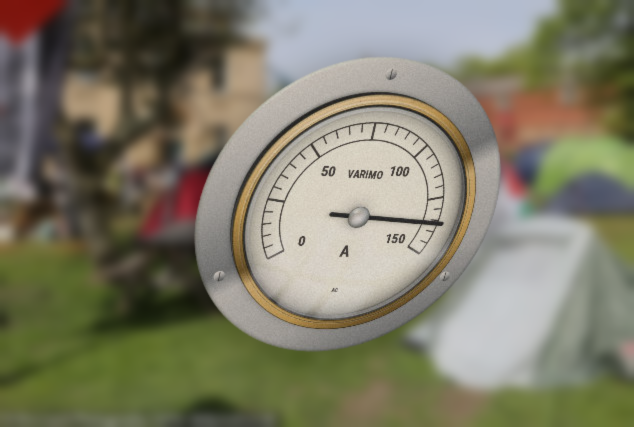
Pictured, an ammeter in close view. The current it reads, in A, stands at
135 A
